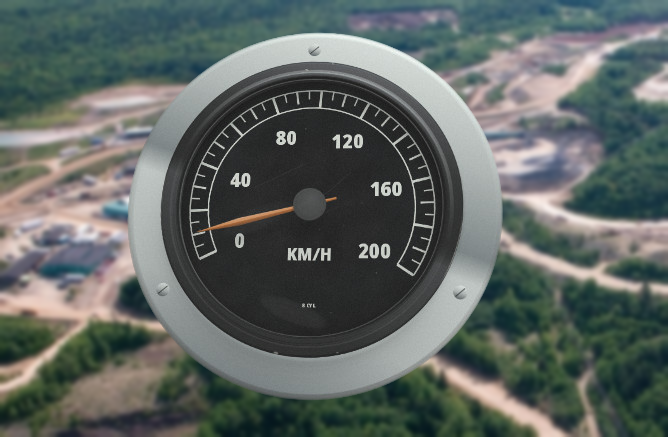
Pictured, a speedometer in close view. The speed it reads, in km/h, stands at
10 km/h
